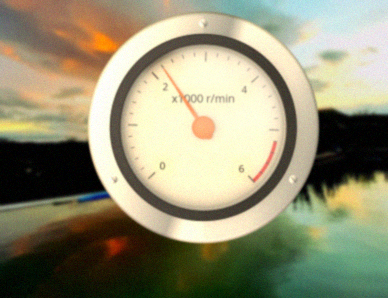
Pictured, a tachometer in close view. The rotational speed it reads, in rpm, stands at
2200 rpm
